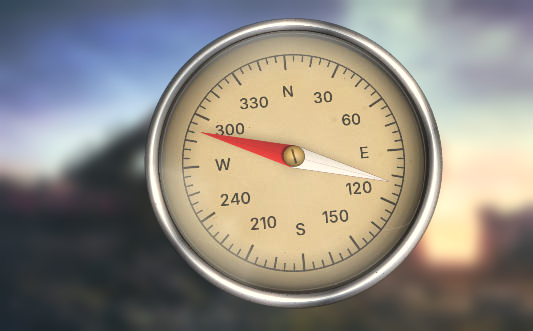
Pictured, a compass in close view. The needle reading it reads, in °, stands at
290 °
